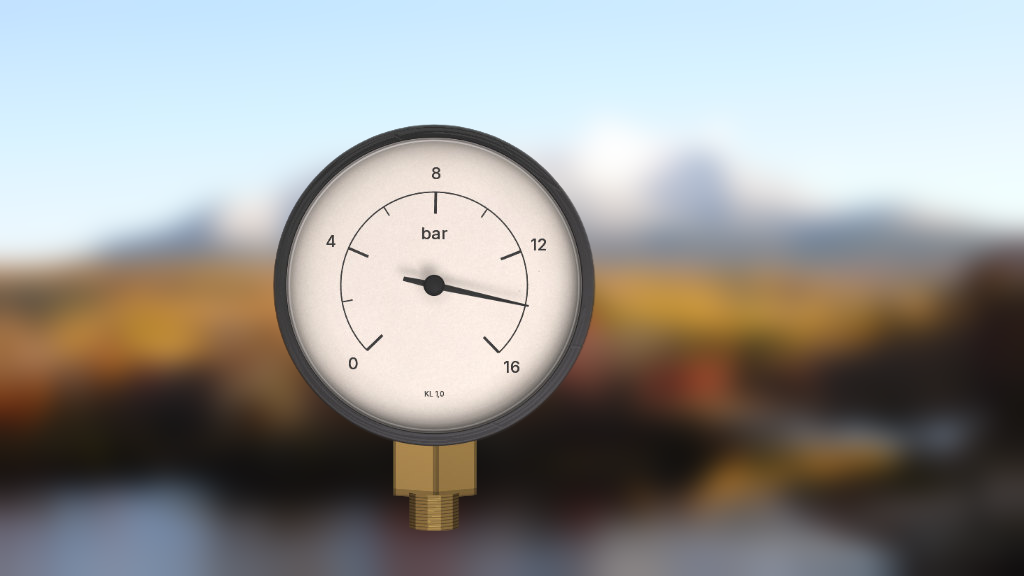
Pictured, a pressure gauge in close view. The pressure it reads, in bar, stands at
14 bar
